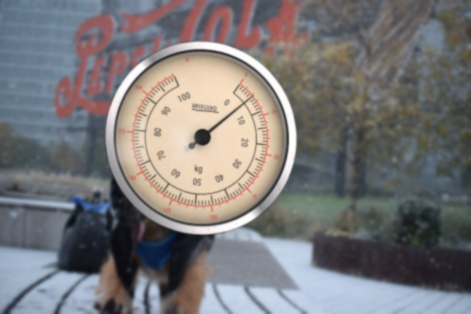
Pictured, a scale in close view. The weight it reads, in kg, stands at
5 kg
